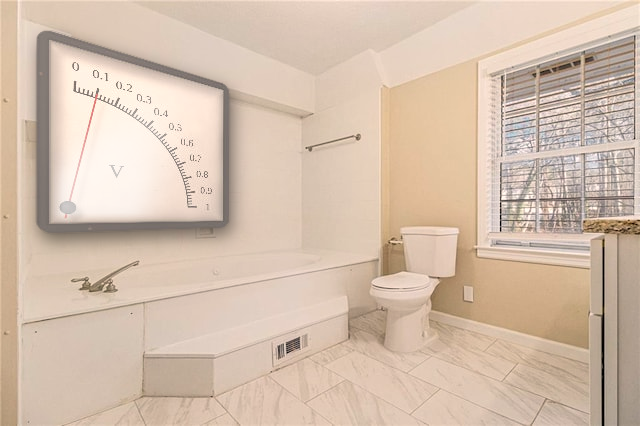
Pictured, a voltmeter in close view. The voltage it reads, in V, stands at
0.1 V
